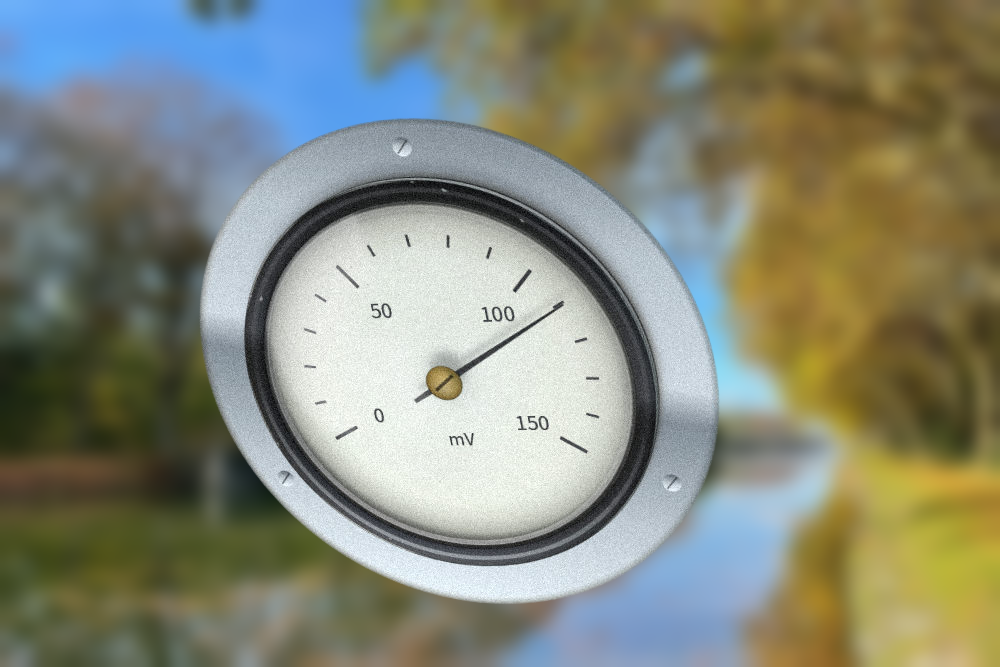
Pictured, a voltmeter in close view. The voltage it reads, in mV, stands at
110 mV
